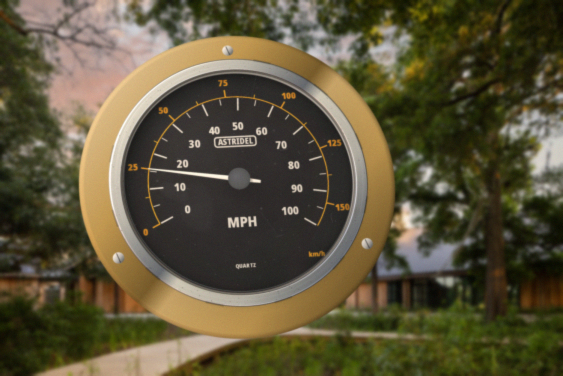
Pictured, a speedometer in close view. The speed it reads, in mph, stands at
15 mph
